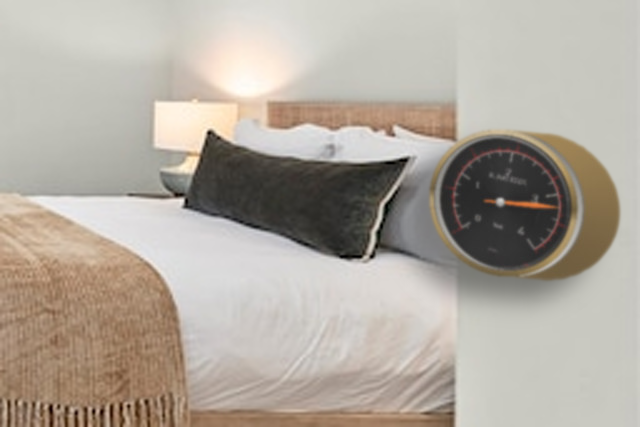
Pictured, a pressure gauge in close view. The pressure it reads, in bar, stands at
3.2 bar
